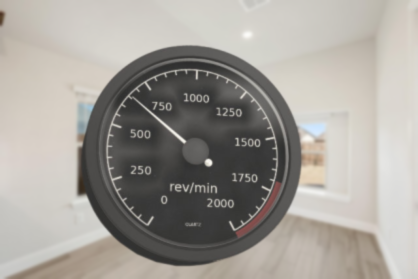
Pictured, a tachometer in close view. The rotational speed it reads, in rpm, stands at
650 rpm
